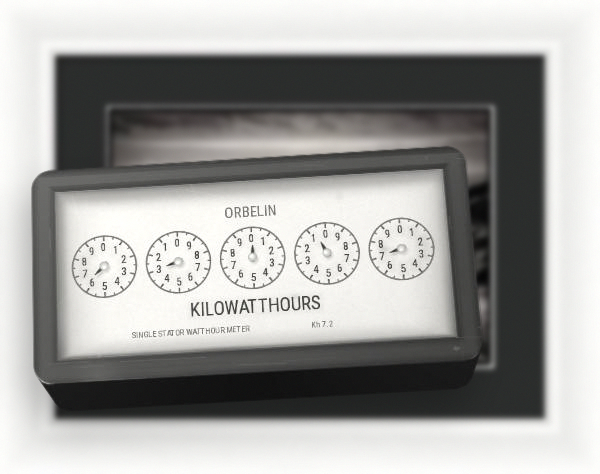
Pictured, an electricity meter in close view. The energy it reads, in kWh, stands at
63007 kWh
